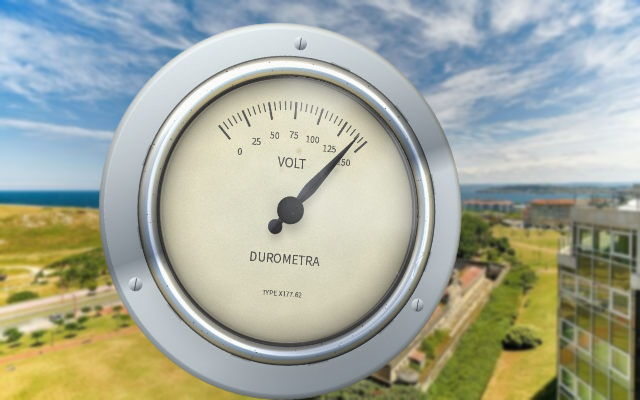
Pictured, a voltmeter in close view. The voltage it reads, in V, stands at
140 V
